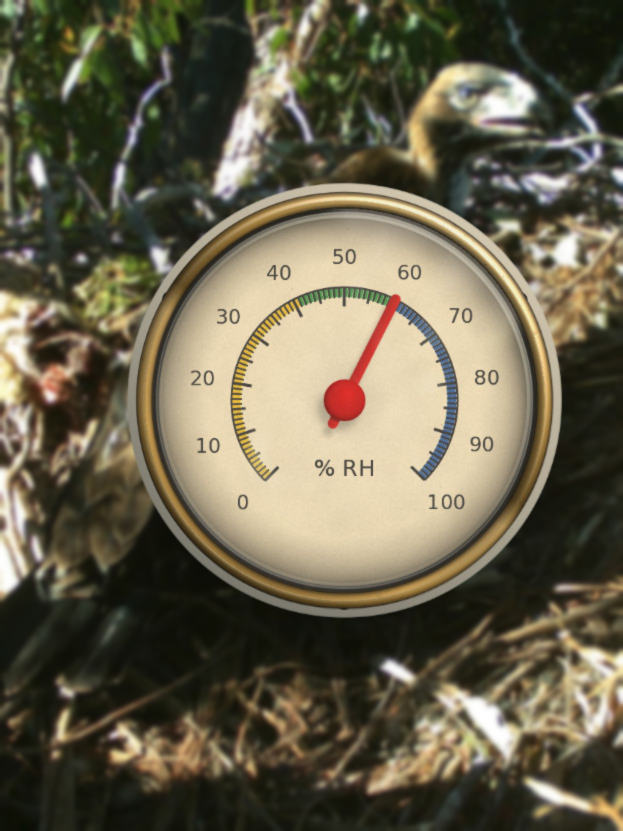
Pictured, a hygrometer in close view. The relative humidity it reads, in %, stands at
60 %
